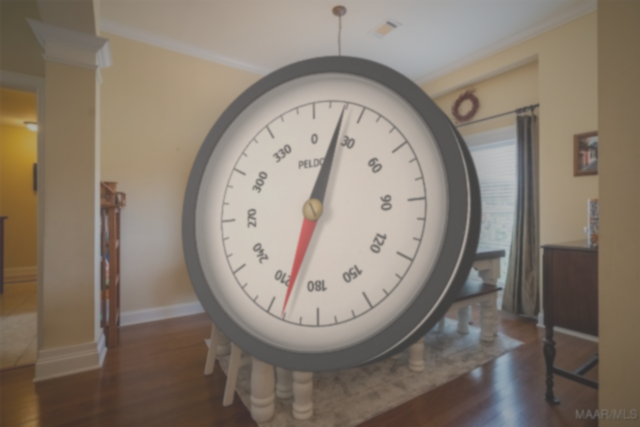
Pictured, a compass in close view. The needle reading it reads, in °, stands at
200 °
